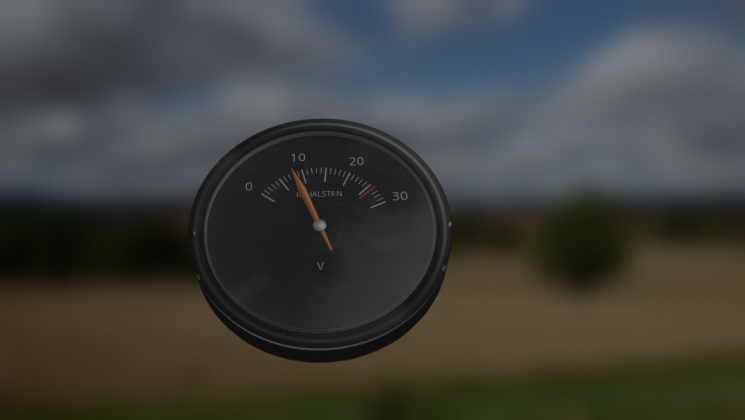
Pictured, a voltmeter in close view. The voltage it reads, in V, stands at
8 V
